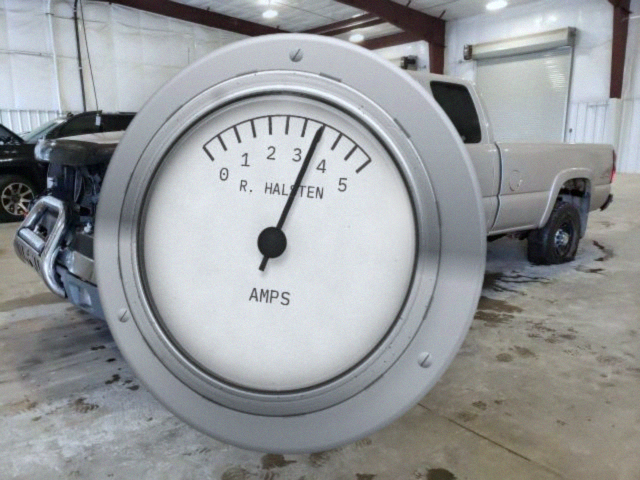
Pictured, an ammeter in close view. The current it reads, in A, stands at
3.5 A
